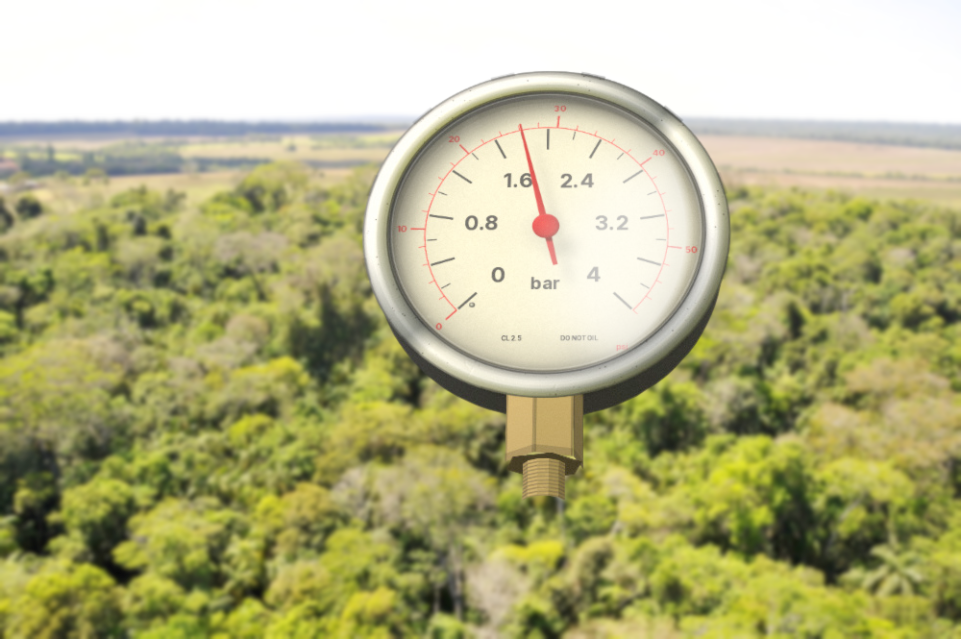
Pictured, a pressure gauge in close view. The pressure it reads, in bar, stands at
1.8 bar
